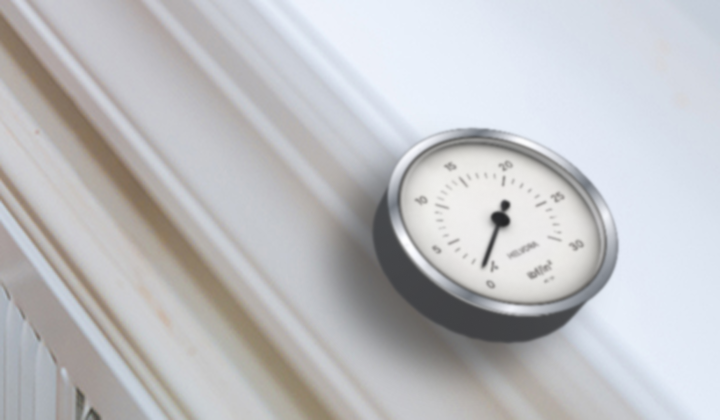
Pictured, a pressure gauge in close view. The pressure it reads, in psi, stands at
1 psi
